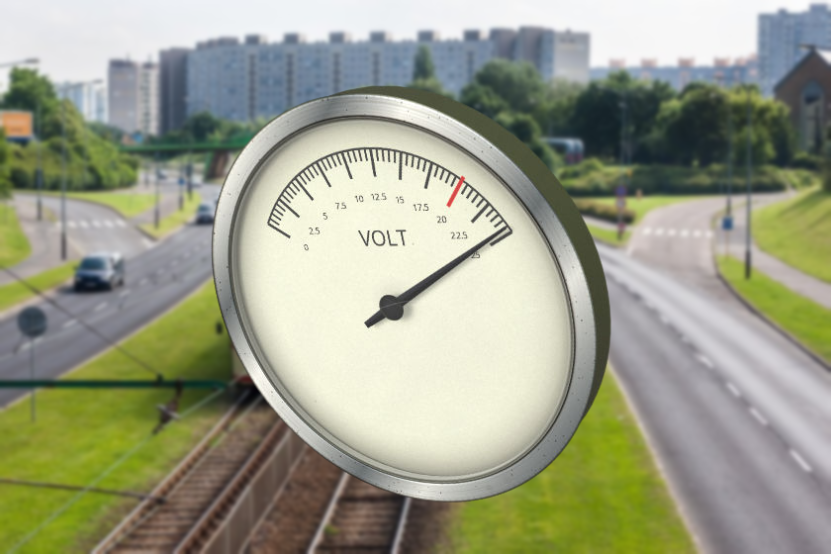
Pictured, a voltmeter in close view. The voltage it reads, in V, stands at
24.5 V
